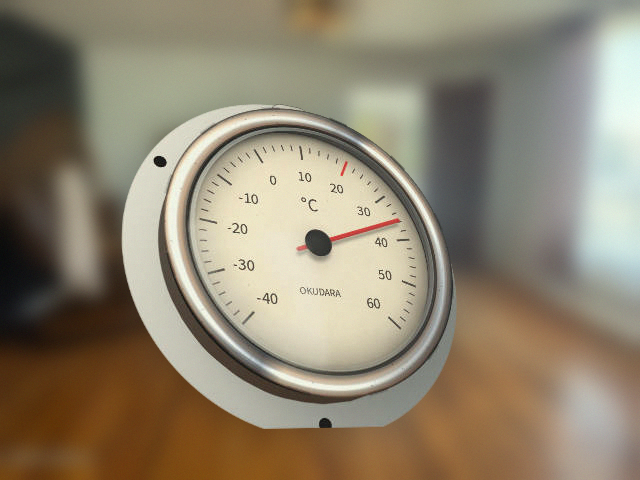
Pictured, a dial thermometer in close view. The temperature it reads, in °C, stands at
36 °C
